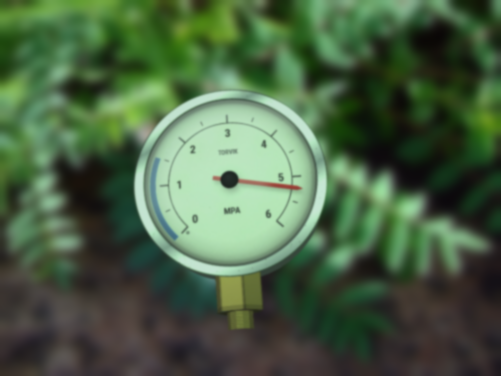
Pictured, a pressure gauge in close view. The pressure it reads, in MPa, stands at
5.25 MPa
